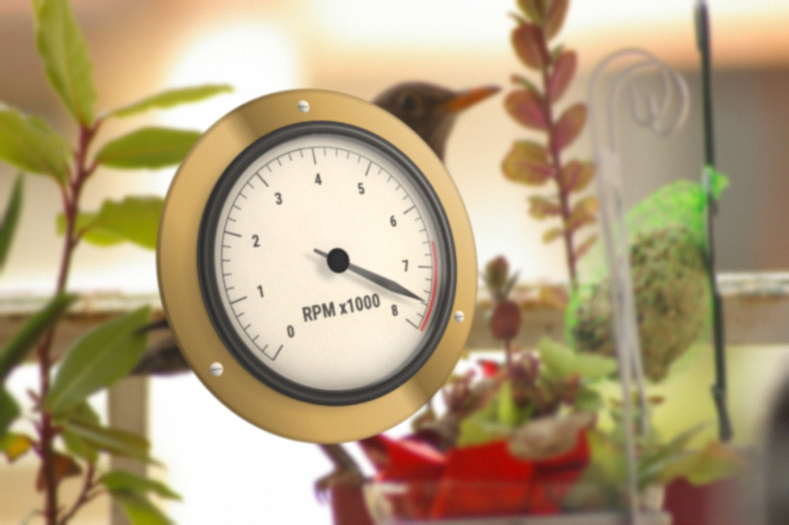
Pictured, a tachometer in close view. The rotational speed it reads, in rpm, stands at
7600 rpm
